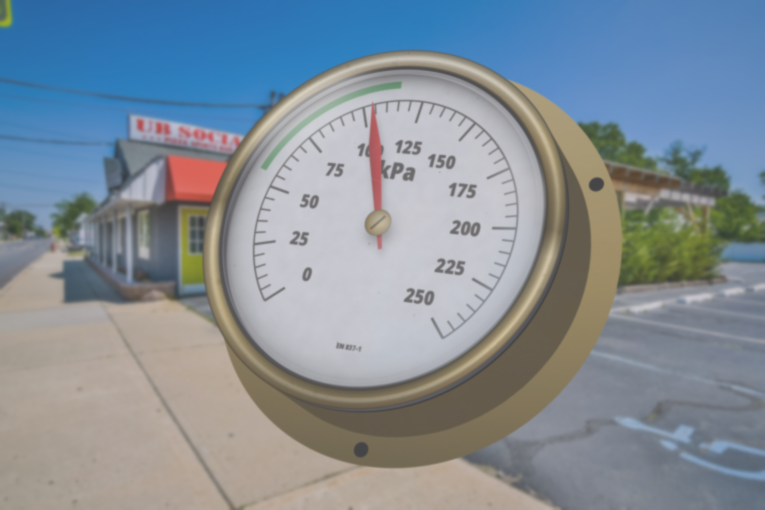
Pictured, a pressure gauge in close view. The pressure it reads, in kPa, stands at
105 kPa
